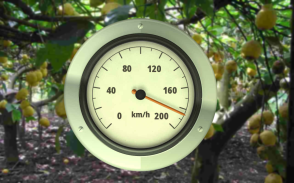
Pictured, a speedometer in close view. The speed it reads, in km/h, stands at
185 km/h
